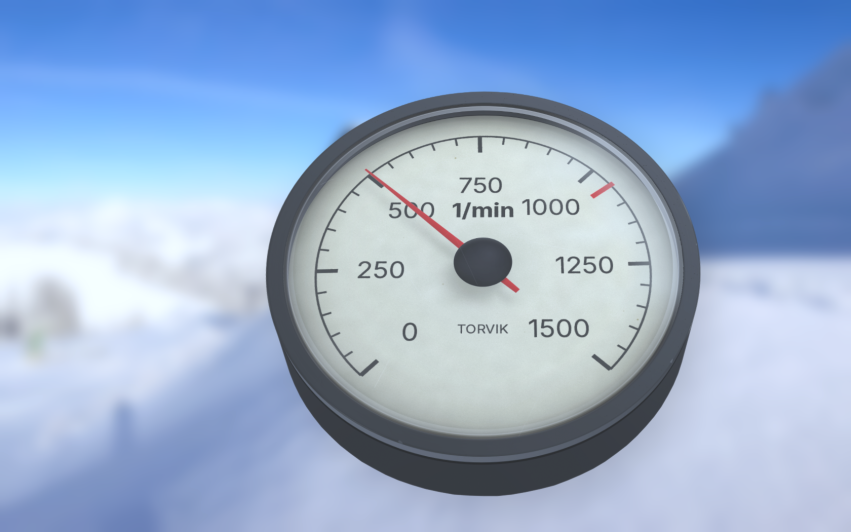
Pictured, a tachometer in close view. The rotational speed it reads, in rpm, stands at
500 rpm
